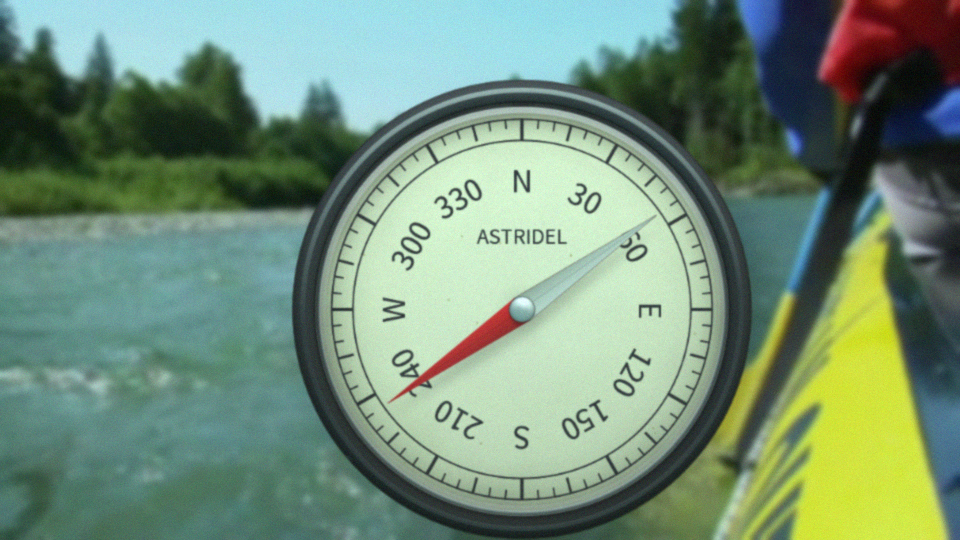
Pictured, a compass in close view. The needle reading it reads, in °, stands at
235 °
